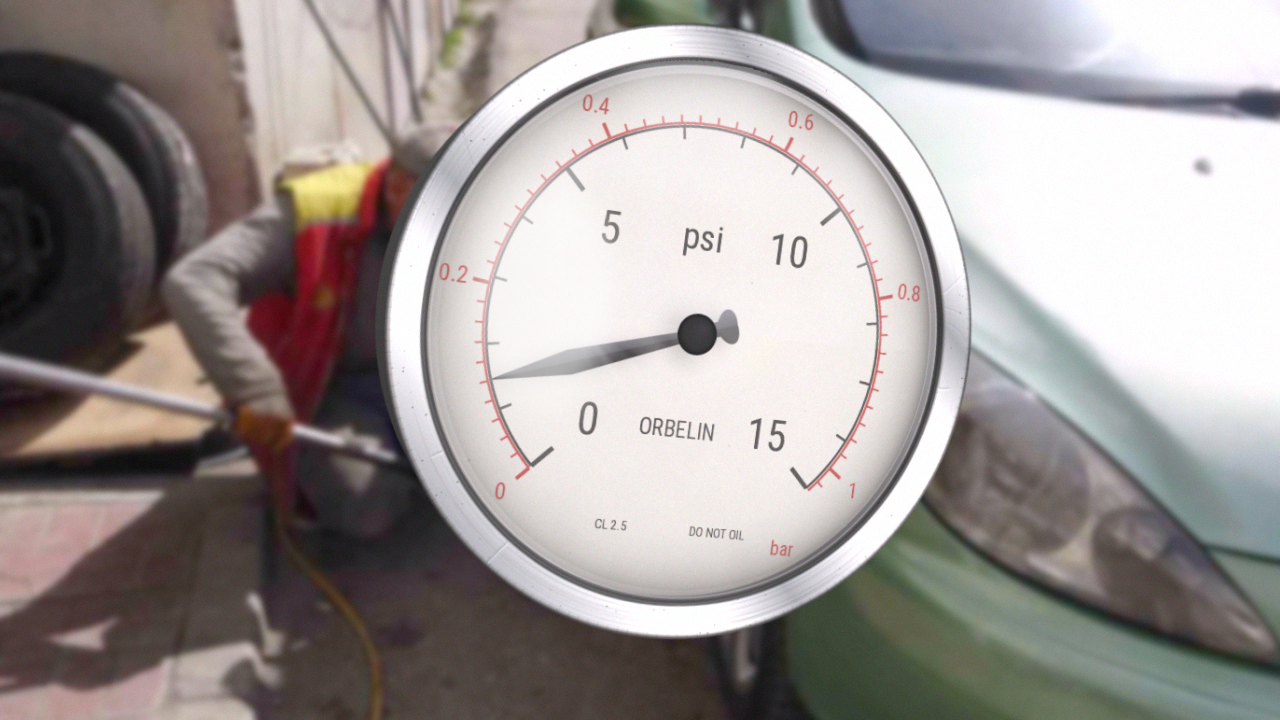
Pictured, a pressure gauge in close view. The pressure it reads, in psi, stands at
1.5 psi
